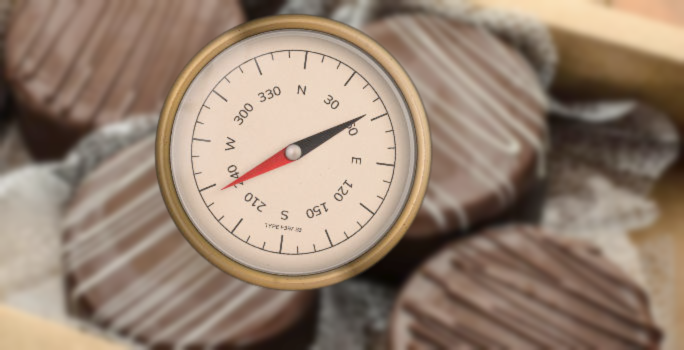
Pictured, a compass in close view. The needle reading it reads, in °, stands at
235 °
